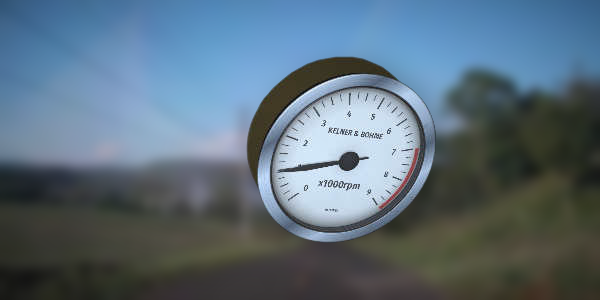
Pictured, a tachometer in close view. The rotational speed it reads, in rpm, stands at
1000 rpm
